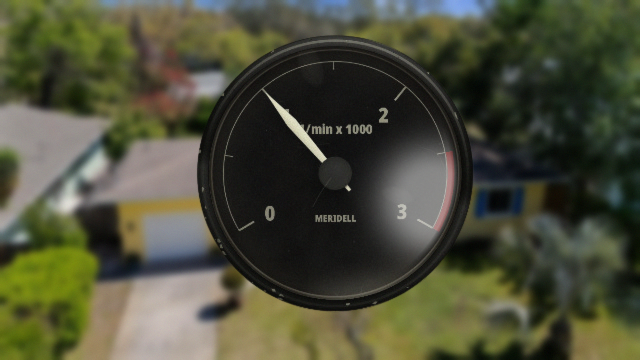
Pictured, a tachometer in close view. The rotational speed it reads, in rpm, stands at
1000 rpm
